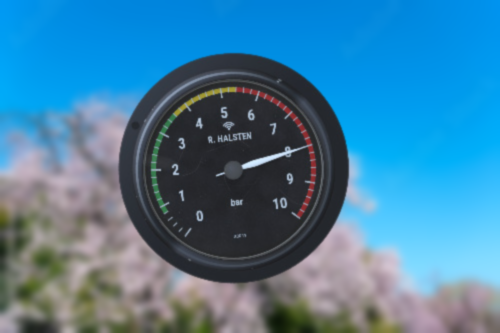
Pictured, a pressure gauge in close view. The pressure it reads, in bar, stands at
8 bar
